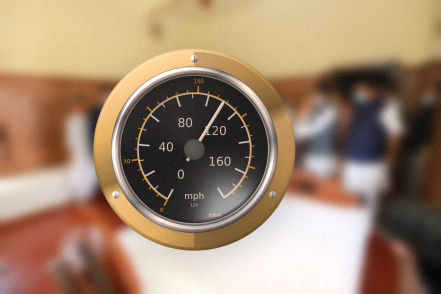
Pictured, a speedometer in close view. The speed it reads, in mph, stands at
110 mph
